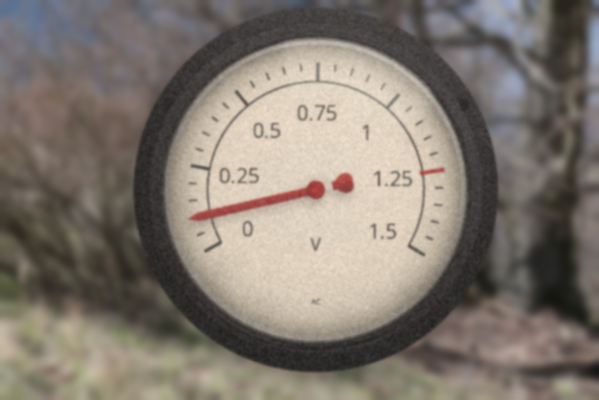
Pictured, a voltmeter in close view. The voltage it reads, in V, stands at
0.1 V
